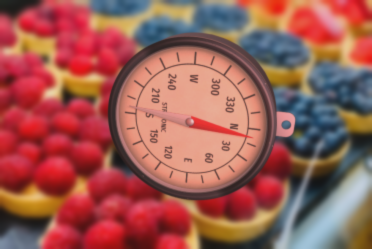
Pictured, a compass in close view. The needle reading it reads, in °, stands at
7.5 °
